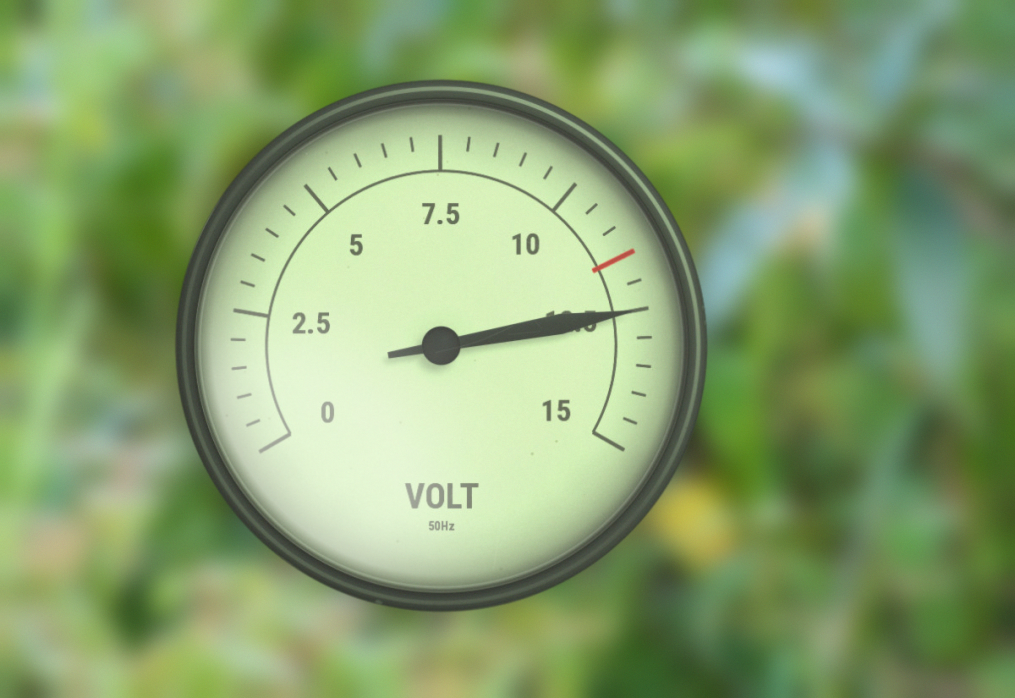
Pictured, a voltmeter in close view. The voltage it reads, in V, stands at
12.5 V
